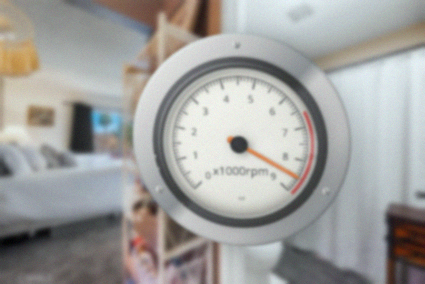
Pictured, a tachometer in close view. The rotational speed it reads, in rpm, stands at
8500 rpm
